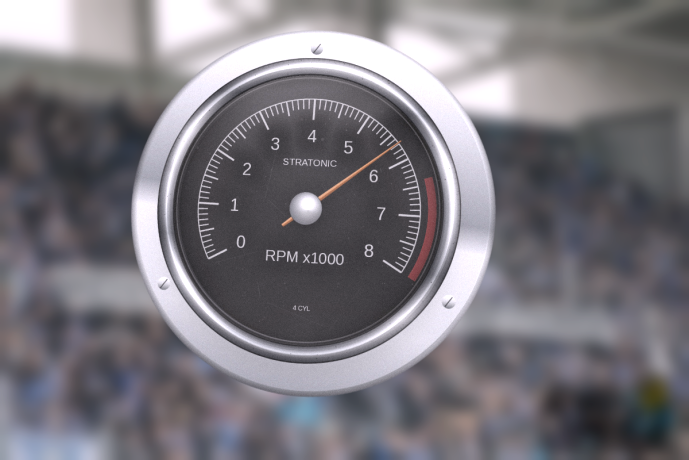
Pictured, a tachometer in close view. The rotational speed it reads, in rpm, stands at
5700 rpm
